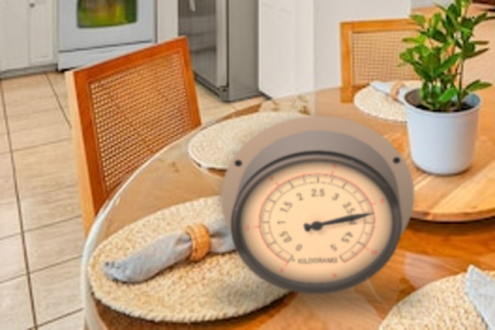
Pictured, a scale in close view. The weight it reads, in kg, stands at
3.75 kg
